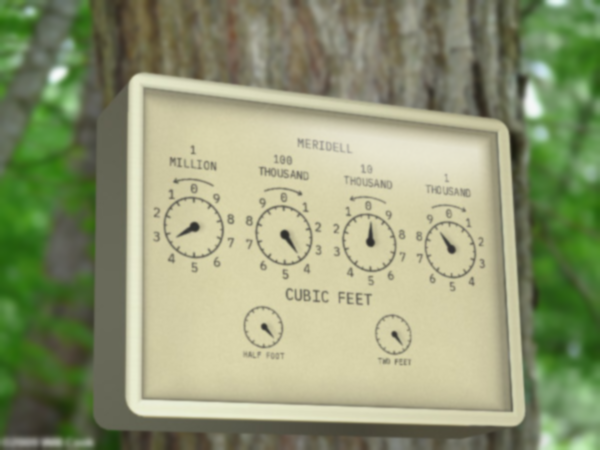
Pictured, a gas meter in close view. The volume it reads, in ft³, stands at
339900 ft³
